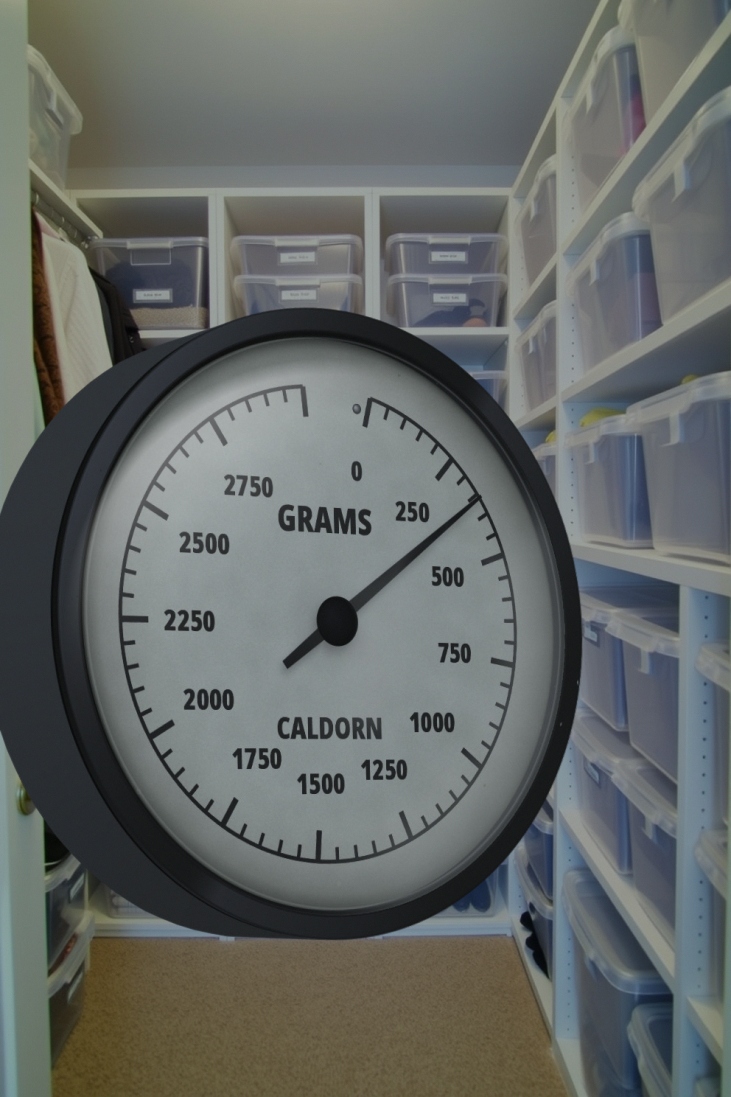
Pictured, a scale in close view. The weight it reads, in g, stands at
350 g
